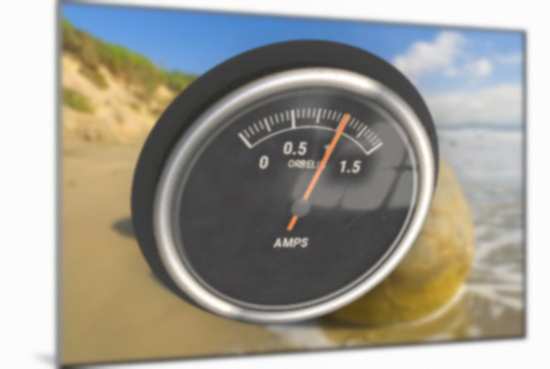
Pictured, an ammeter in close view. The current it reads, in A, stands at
1 A
